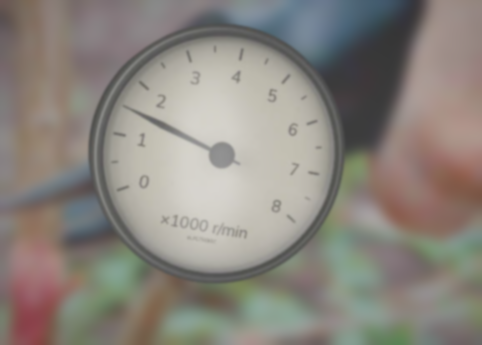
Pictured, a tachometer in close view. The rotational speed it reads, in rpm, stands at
1500 rpm
